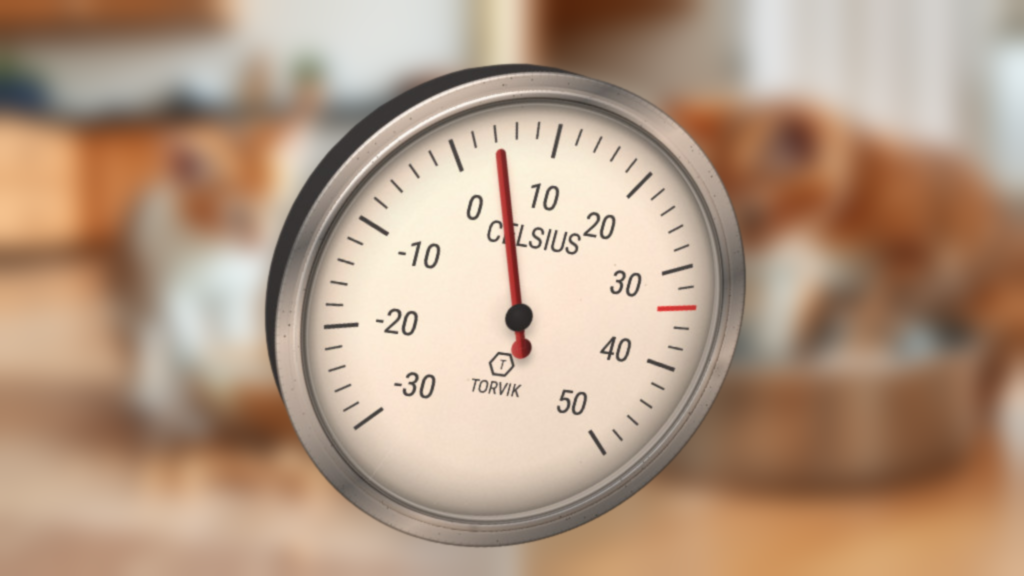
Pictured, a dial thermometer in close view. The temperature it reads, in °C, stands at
4 °C
